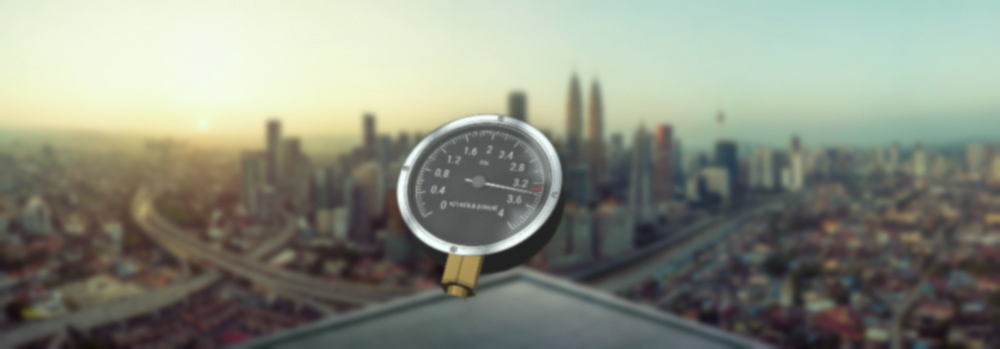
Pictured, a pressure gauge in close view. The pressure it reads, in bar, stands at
3.4 bar
